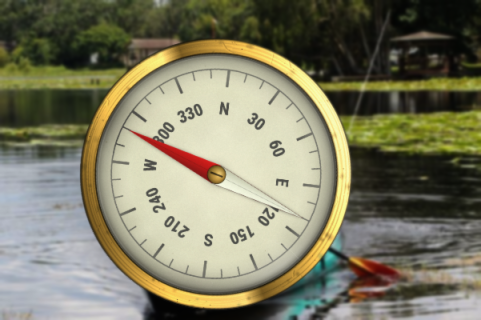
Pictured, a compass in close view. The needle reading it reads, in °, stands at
290 °
